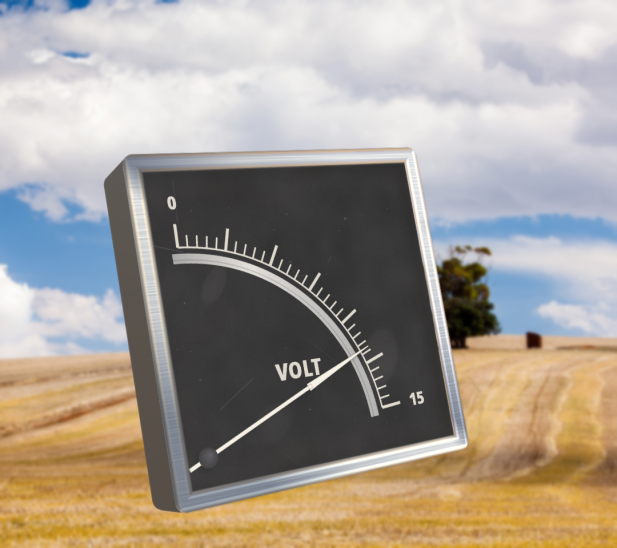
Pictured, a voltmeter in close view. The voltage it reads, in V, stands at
11.75 V
